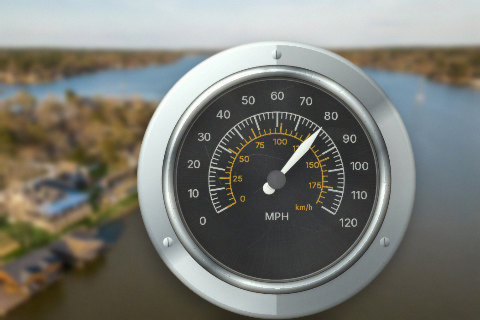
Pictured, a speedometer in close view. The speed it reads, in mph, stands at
80 mph
